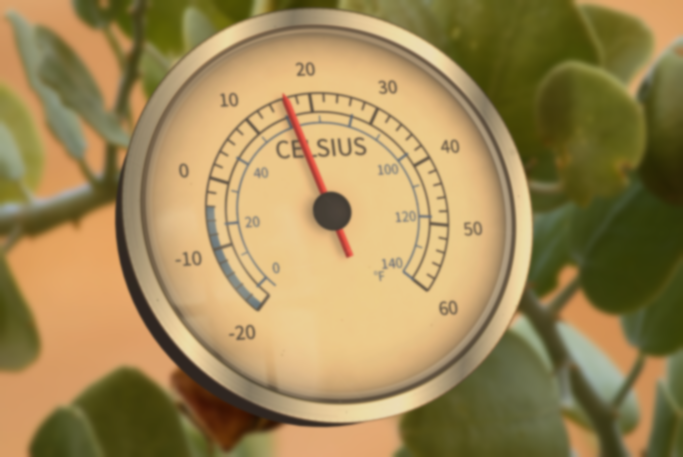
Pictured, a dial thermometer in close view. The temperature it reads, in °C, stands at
16 °C
